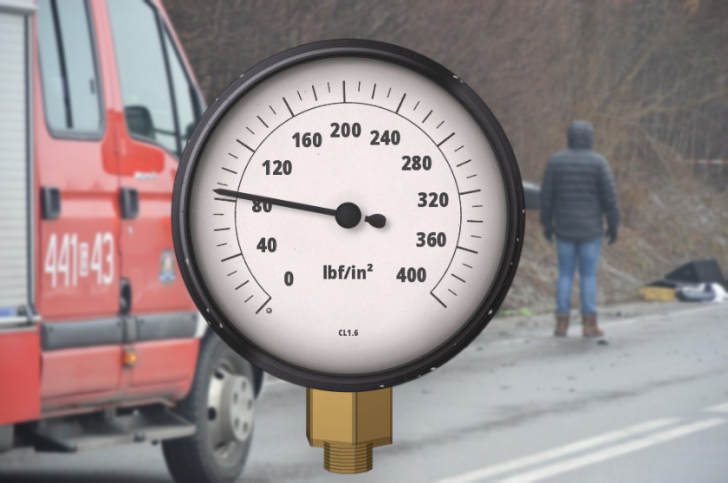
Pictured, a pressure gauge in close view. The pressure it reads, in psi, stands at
85 psi
